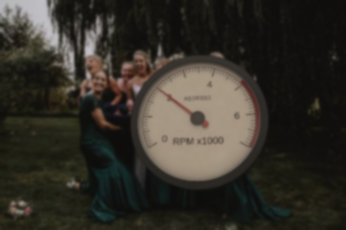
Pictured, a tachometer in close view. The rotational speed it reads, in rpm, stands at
2000 rpm
